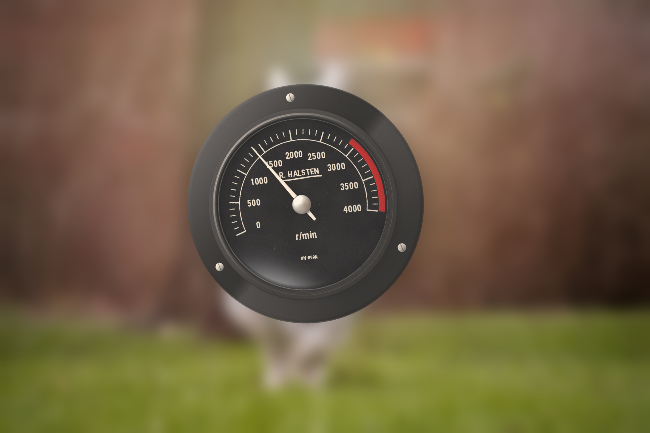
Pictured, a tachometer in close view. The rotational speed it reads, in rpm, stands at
1400 rpm
